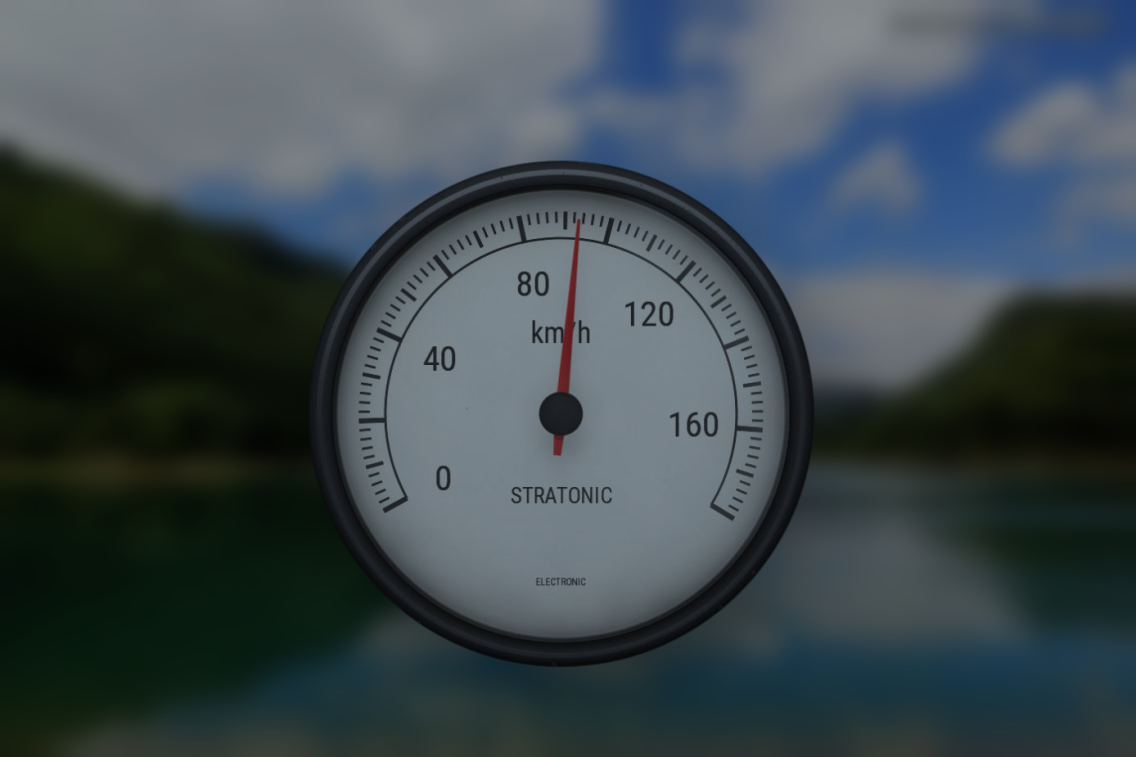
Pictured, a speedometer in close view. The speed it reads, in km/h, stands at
93 km/h
